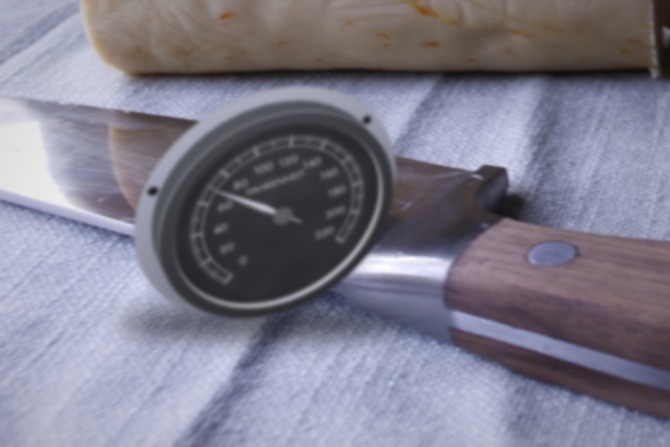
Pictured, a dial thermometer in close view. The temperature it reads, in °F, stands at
70 °F
